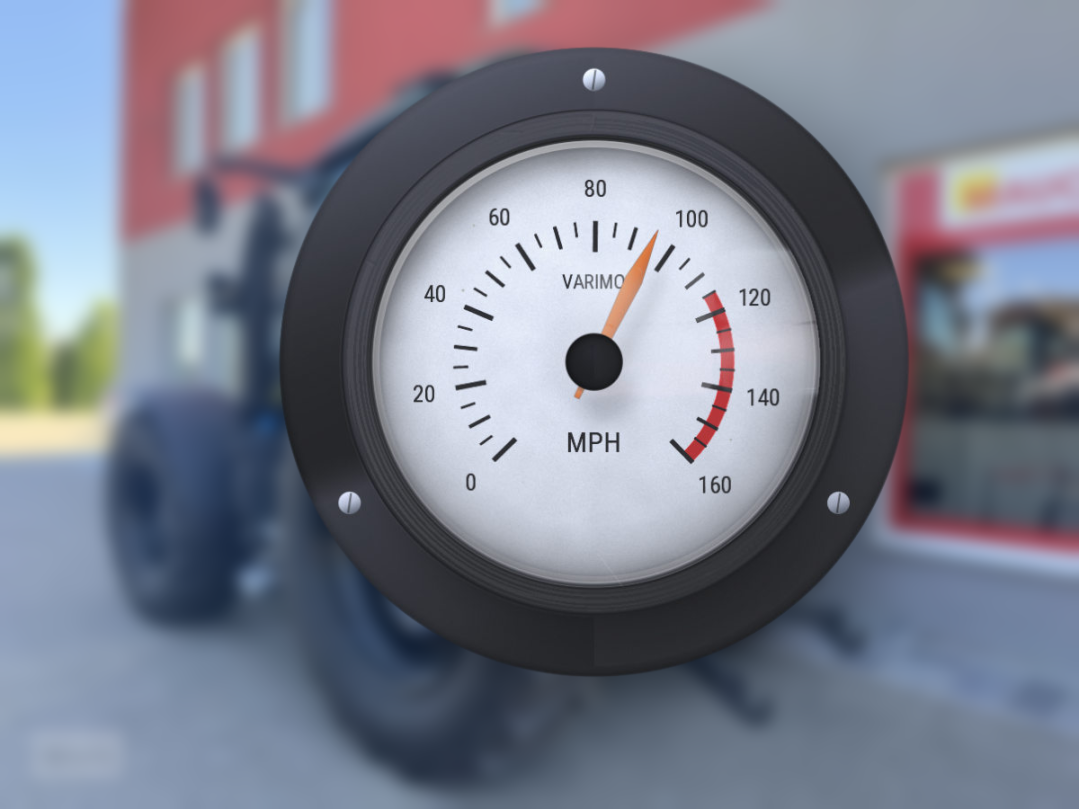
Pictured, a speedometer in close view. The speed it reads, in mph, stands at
95 mph
